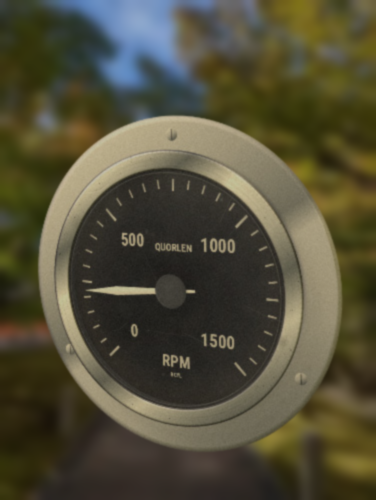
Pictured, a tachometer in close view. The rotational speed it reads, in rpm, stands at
225 rpm
